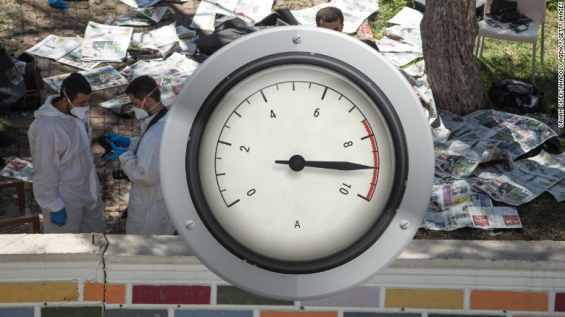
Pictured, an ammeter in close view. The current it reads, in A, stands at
9 A
